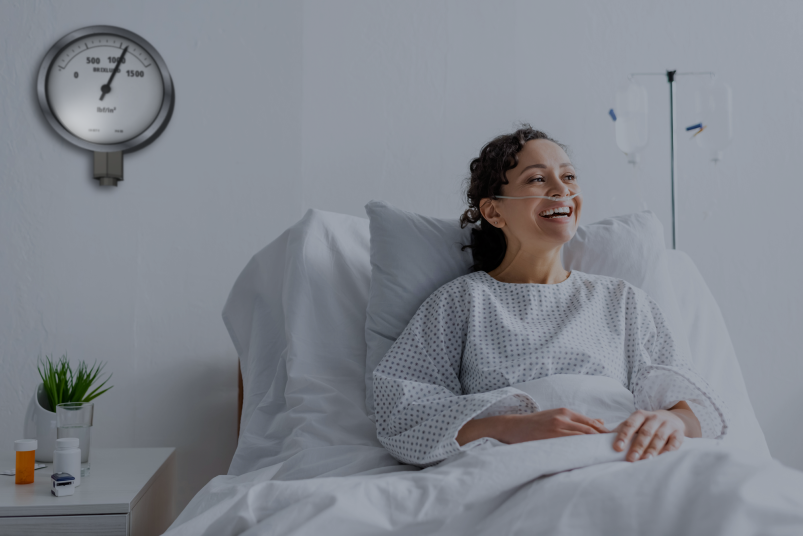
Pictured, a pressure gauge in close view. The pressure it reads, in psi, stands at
1100 psi
